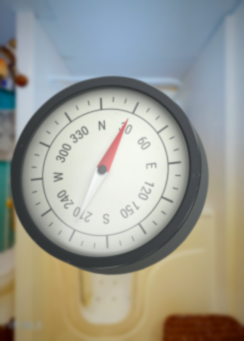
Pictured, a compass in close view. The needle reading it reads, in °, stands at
30 °
